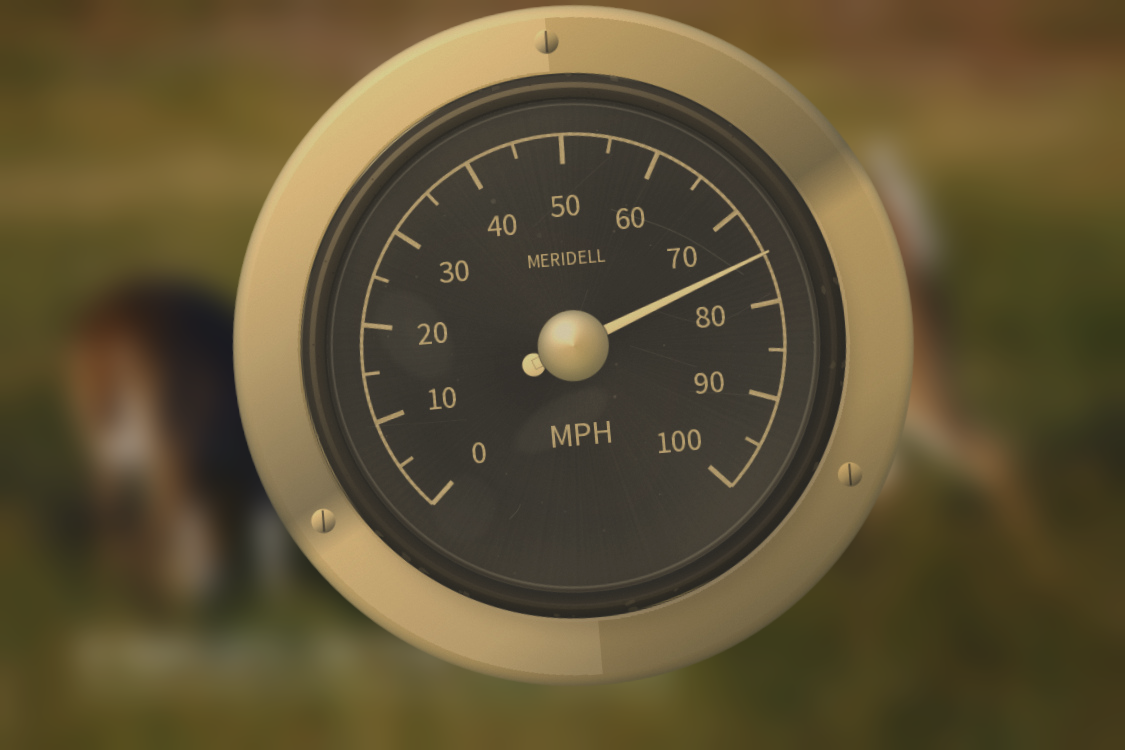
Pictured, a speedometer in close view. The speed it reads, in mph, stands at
75 mph
